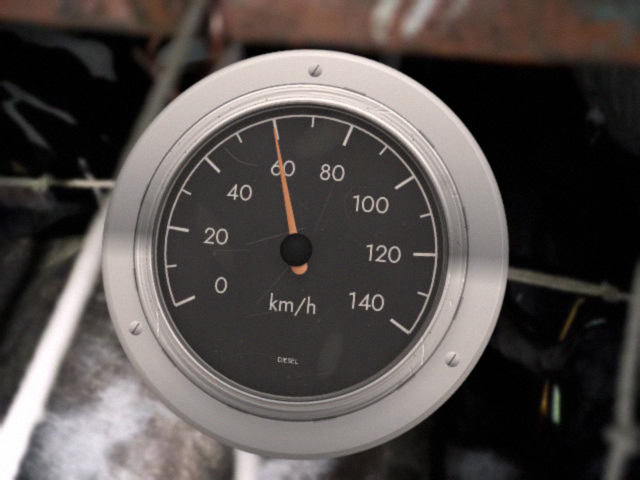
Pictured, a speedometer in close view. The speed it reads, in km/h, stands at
60 km/h
